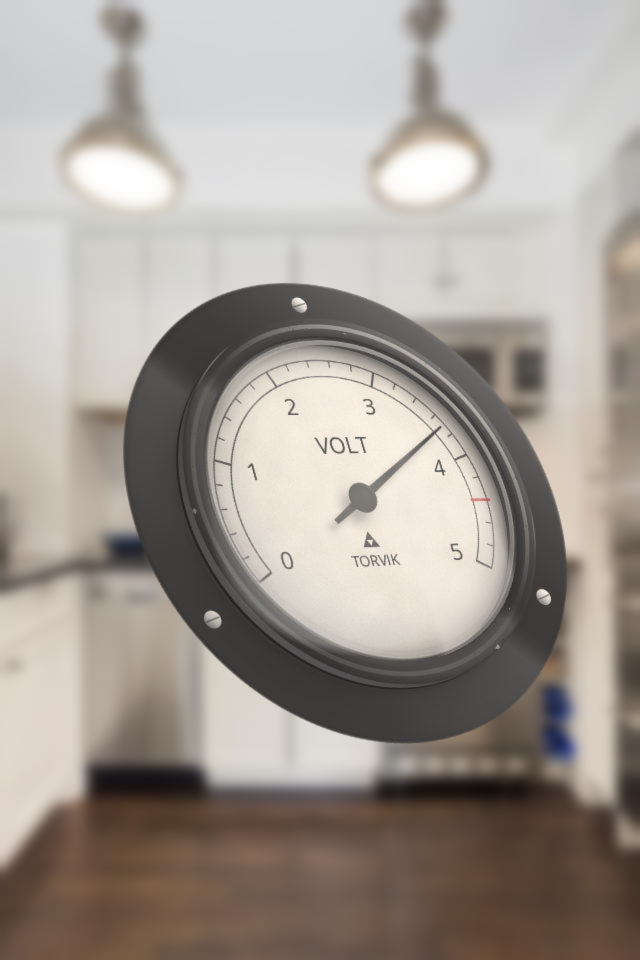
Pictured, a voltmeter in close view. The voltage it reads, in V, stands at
3.7 V
